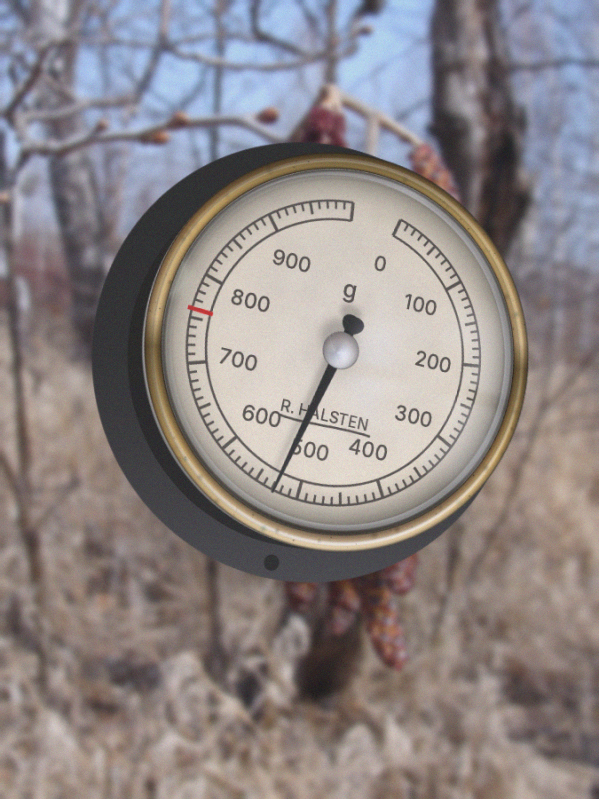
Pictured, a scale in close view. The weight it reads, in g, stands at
530 g
